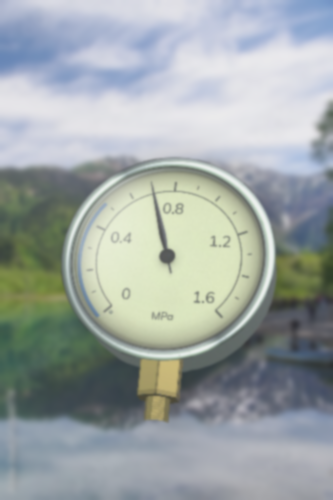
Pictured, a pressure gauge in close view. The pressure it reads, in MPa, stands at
0.7 MPa
